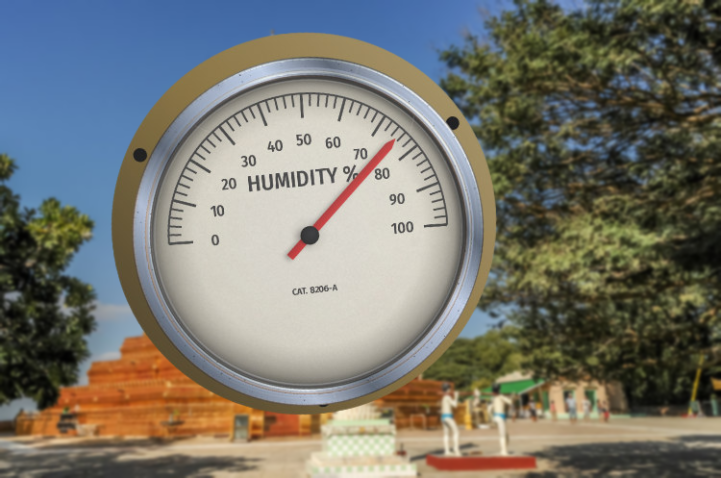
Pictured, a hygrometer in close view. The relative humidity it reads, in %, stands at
75 %
